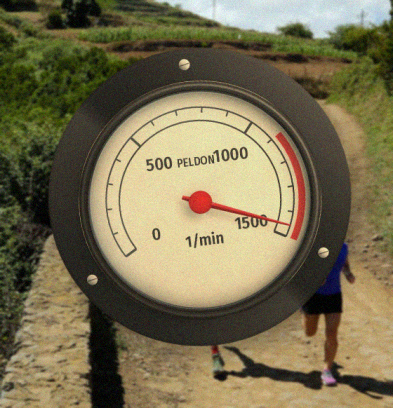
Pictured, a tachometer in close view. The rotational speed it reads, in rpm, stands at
1450 rpm
